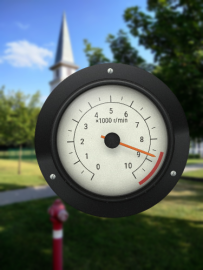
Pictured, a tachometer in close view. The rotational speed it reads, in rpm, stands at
8750 rpm
